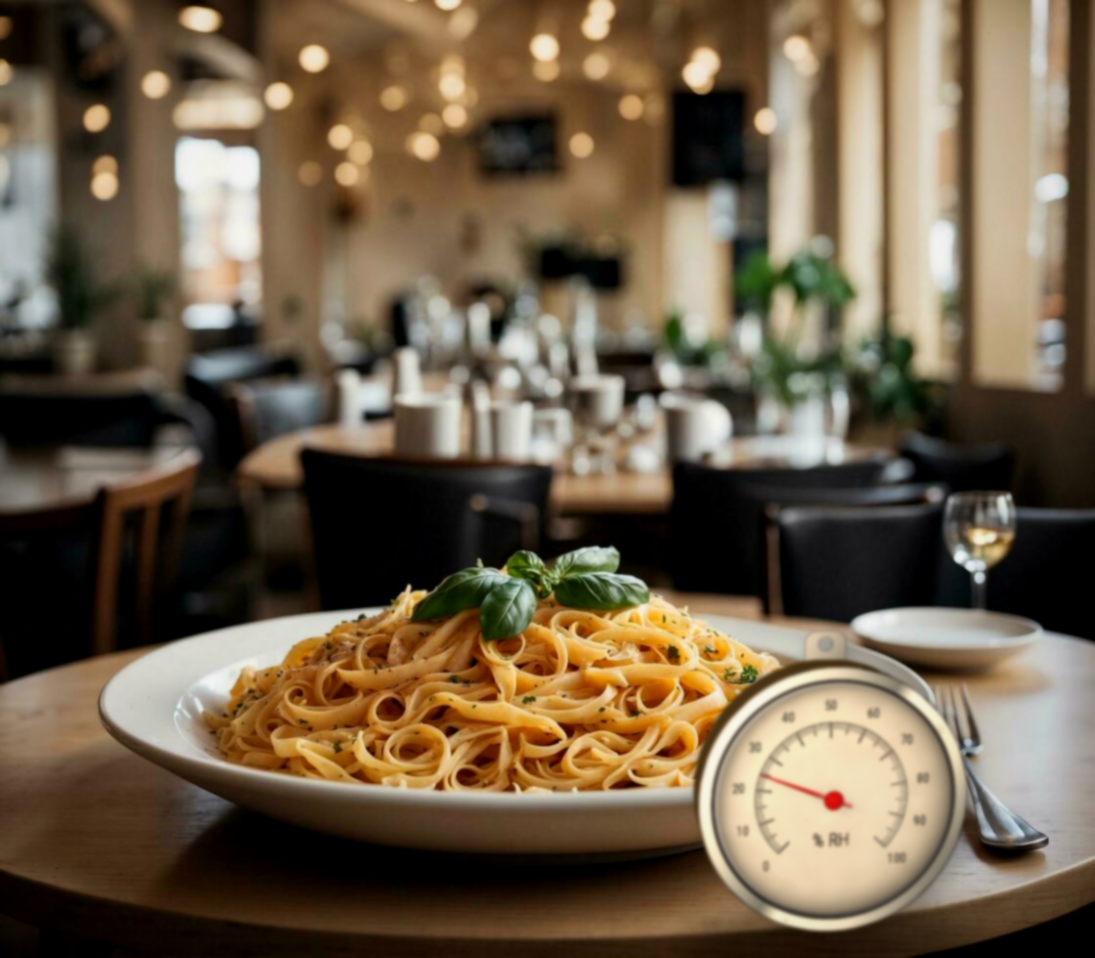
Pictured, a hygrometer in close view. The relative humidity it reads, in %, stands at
25 %
